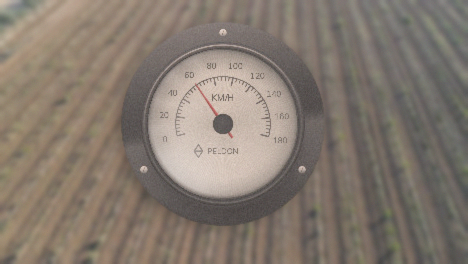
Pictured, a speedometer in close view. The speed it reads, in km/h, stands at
60 km/h
